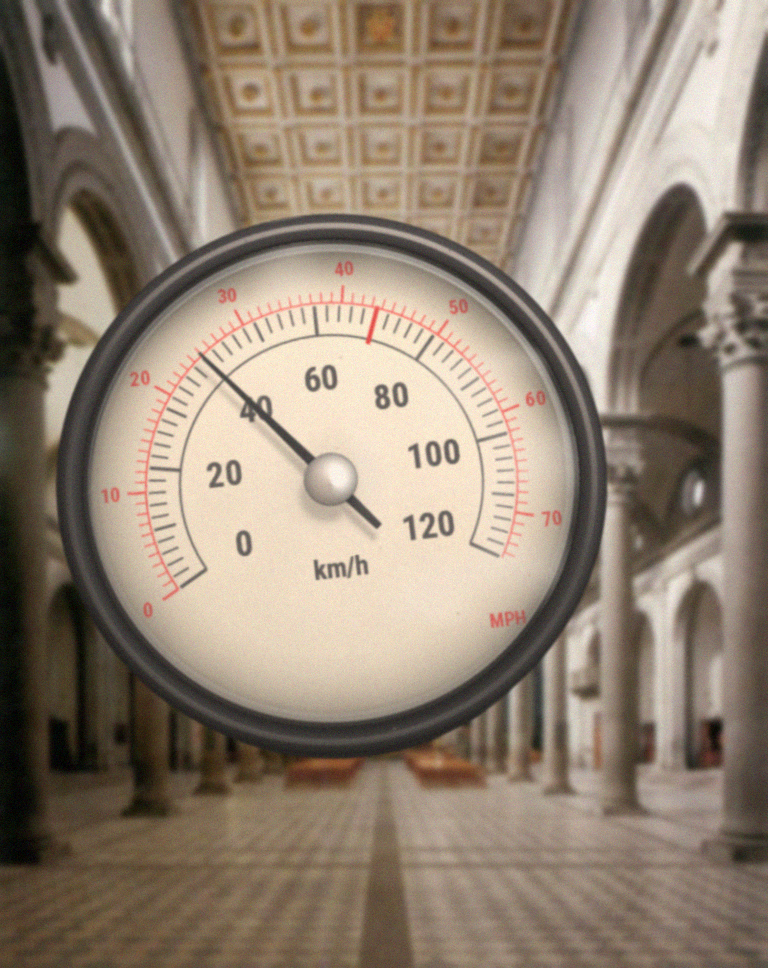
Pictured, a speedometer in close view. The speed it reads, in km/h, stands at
40 km/h
